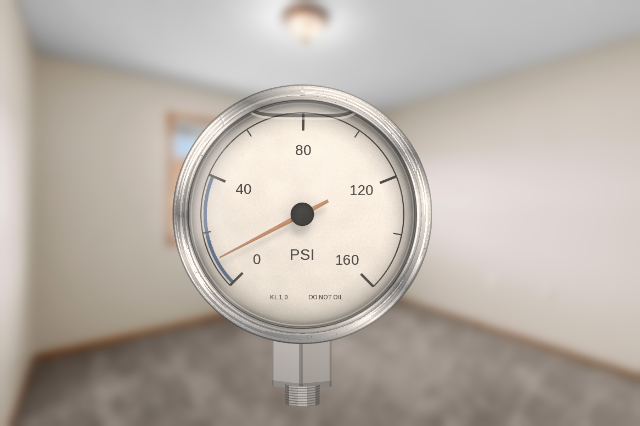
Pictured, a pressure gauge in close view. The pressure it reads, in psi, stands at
10 psi
